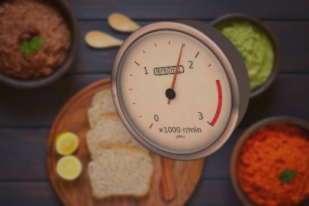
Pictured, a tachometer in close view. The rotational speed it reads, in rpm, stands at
1800 rpm
